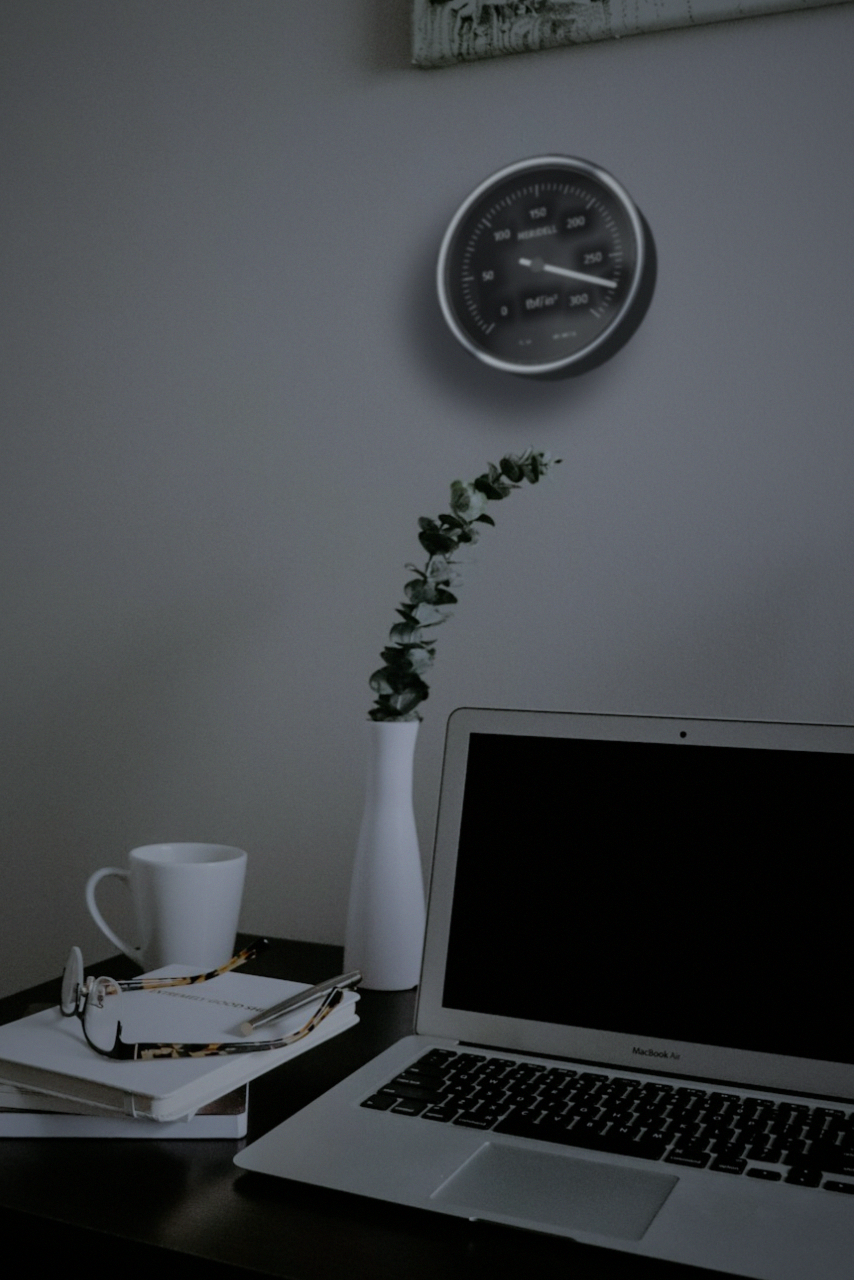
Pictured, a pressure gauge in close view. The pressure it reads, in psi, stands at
275 psi
